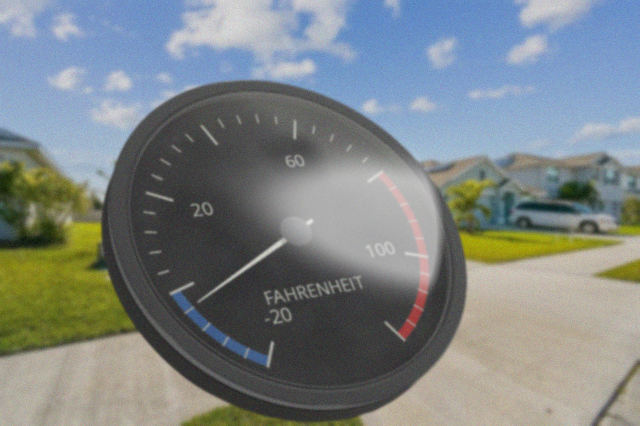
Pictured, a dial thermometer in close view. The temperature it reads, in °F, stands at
-4 °F
